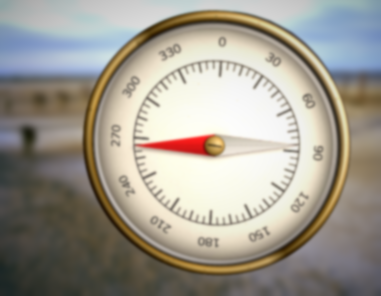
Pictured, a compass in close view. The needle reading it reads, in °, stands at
265 °
